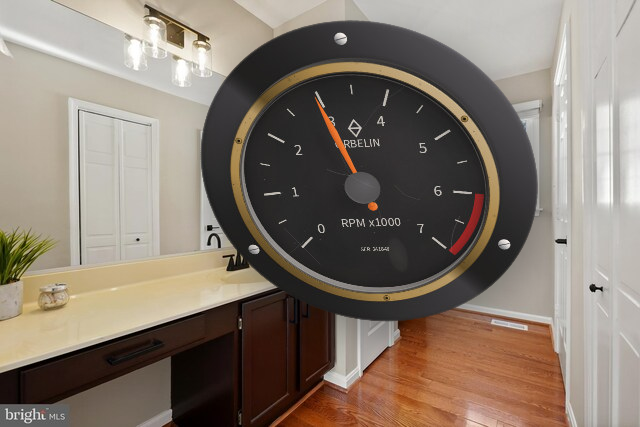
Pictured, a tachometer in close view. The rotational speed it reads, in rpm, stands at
3000 rpm
